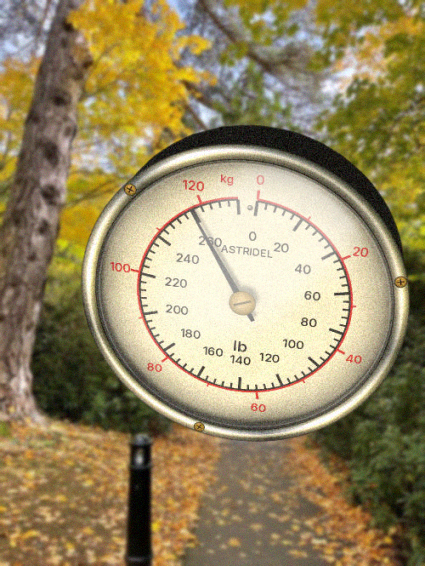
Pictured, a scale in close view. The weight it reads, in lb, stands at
260 lb
